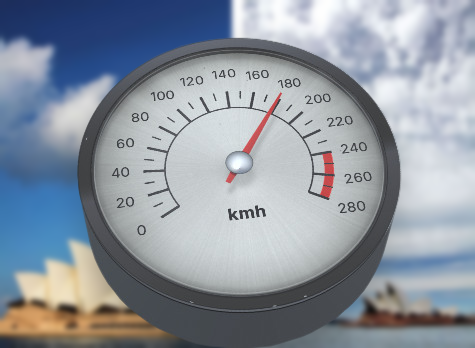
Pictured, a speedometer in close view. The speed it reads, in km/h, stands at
180 km/h
